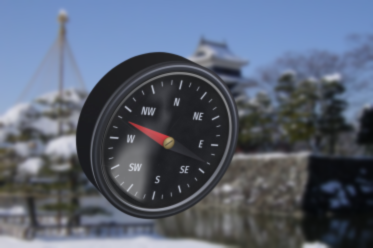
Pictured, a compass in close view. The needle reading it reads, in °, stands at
290 °
